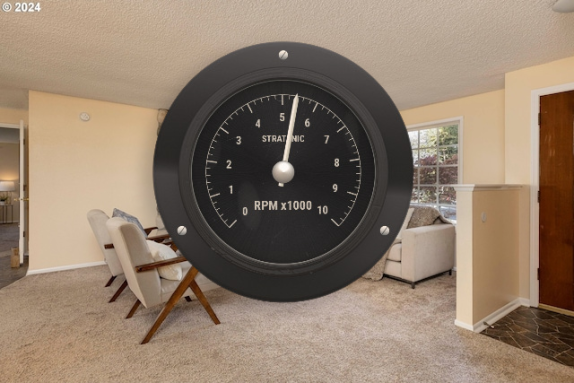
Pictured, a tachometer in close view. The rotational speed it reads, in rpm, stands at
5400 rpm
